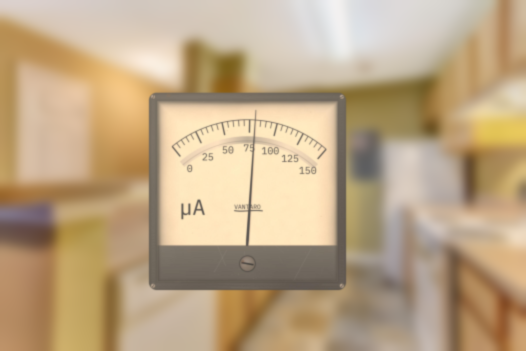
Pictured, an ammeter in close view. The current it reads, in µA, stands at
80 µA
